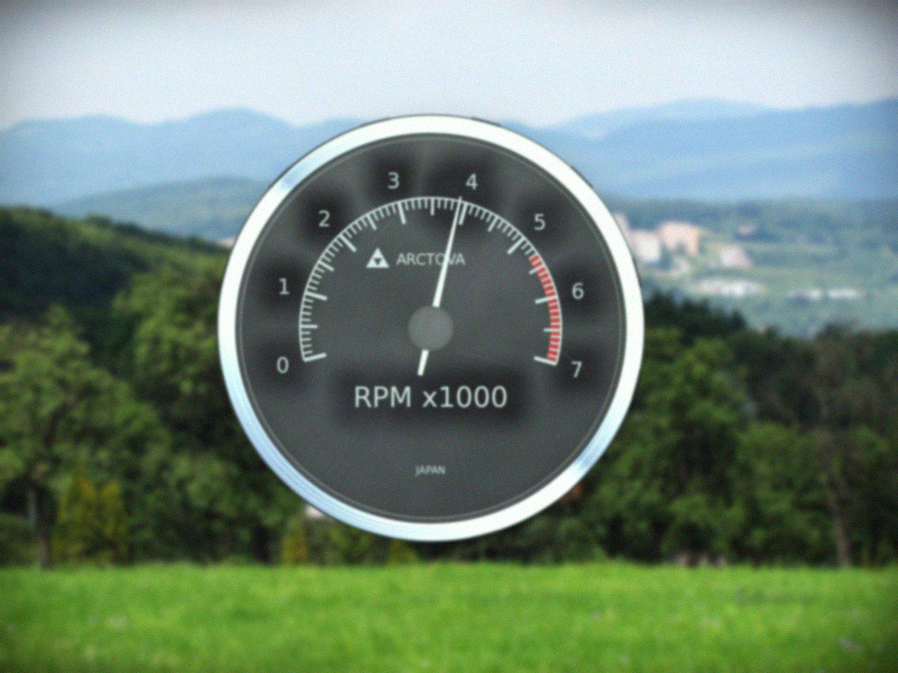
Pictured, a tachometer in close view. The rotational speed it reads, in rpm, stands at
3900 rpm
